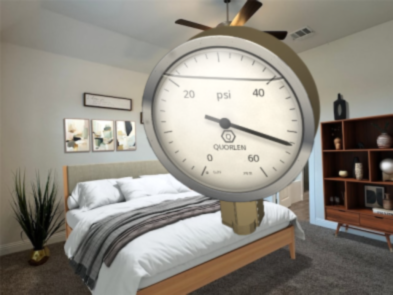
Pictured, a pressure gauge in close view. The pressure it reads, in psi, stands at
52 psi
